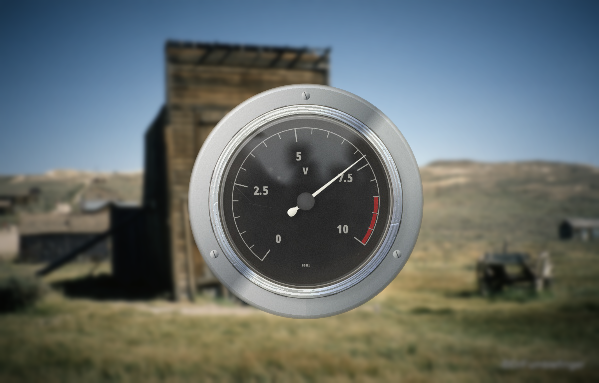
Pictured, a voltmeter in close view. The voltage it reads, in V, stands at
7.25 V
